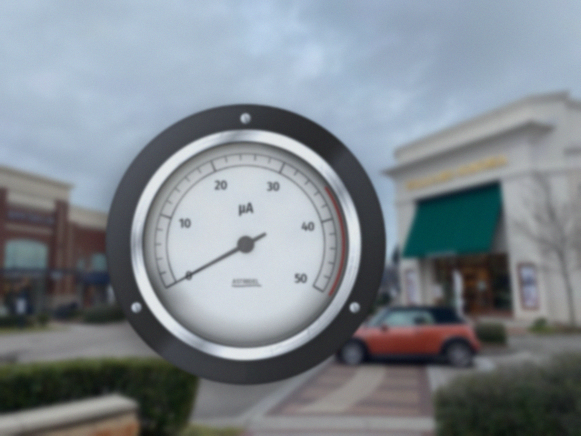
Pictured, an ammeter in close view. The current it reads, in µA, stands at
0 µA
